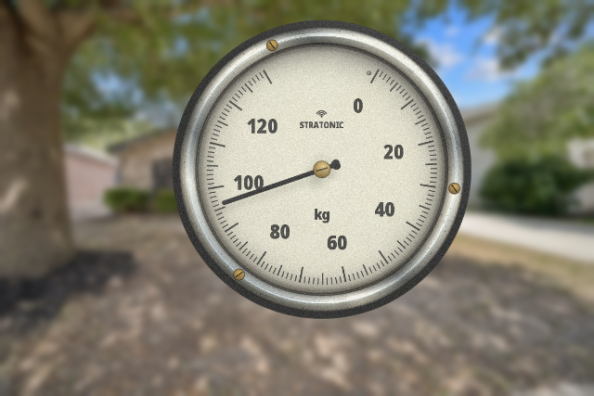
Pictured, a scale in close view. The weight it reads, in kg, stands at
96 kg
